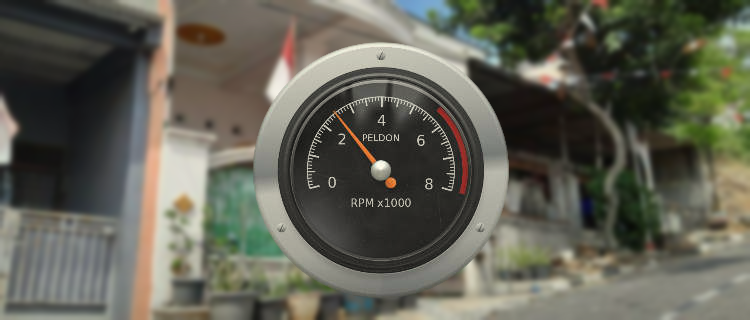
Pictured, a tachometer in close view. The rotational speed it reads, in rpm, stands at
2500 rpm
